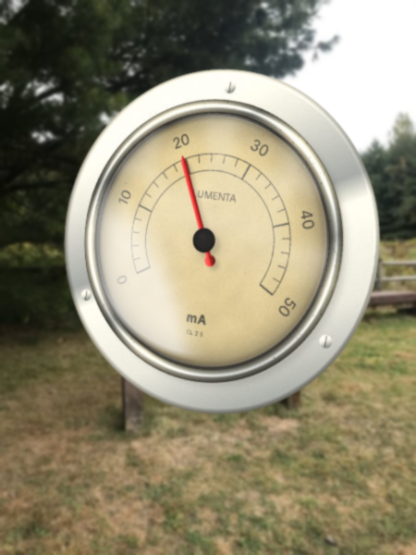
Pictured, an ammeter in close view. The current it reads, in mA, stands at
20 mA
